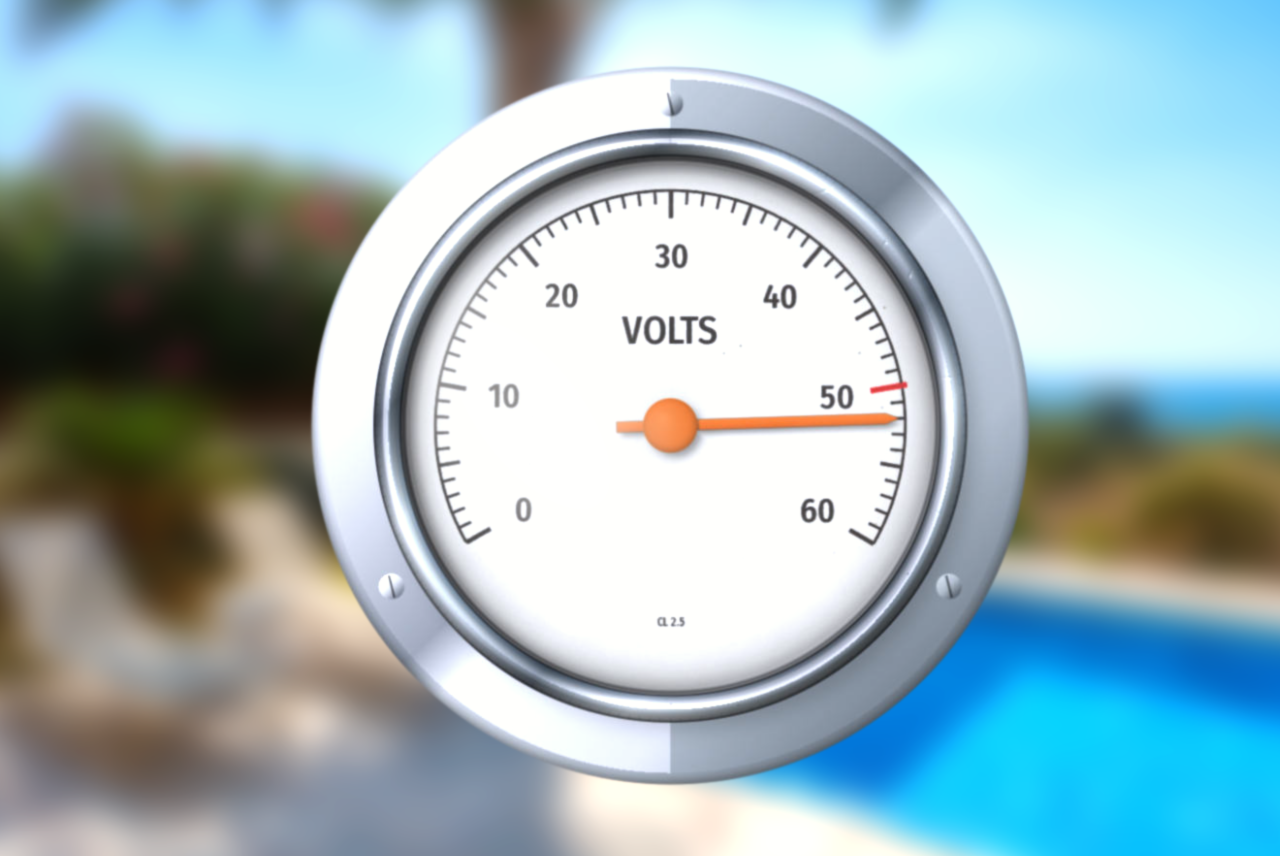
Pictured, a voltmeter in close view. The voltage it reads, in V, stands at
52 V
